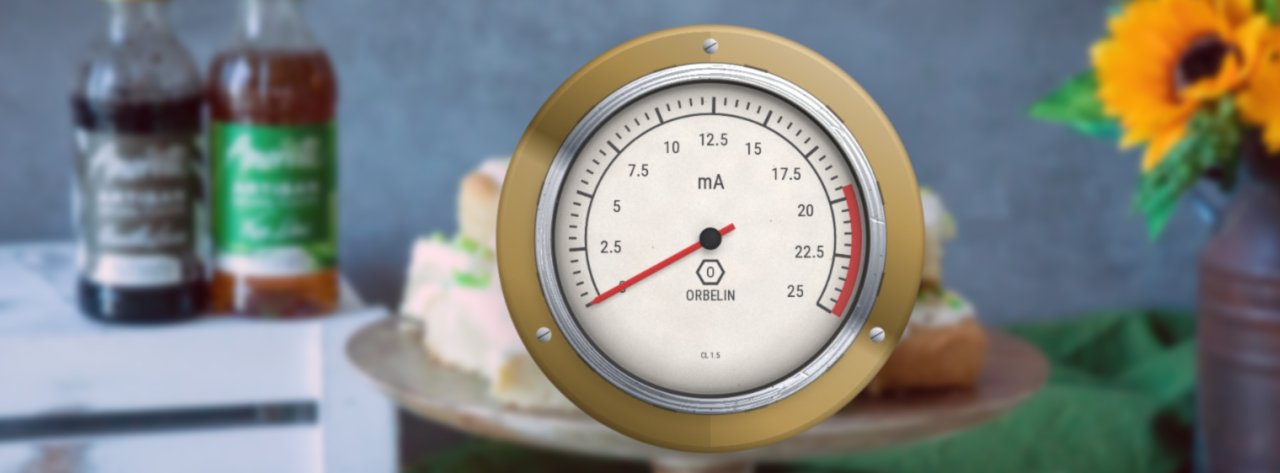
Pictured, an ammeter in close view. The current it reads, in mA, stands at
0 mA
